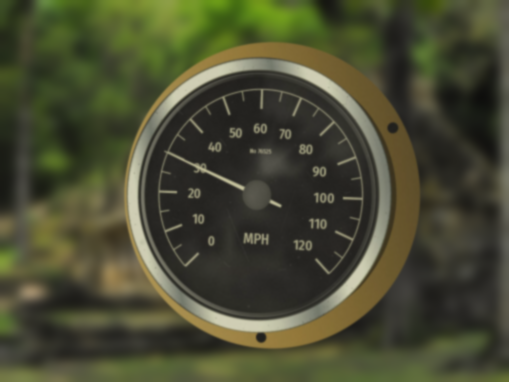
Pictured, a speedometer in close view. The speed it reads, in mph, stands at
30 mph
